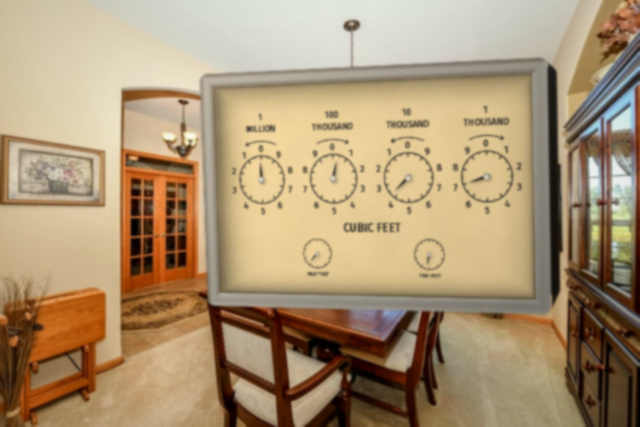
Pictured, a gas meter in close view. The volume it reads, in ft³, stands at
3700 ft³
